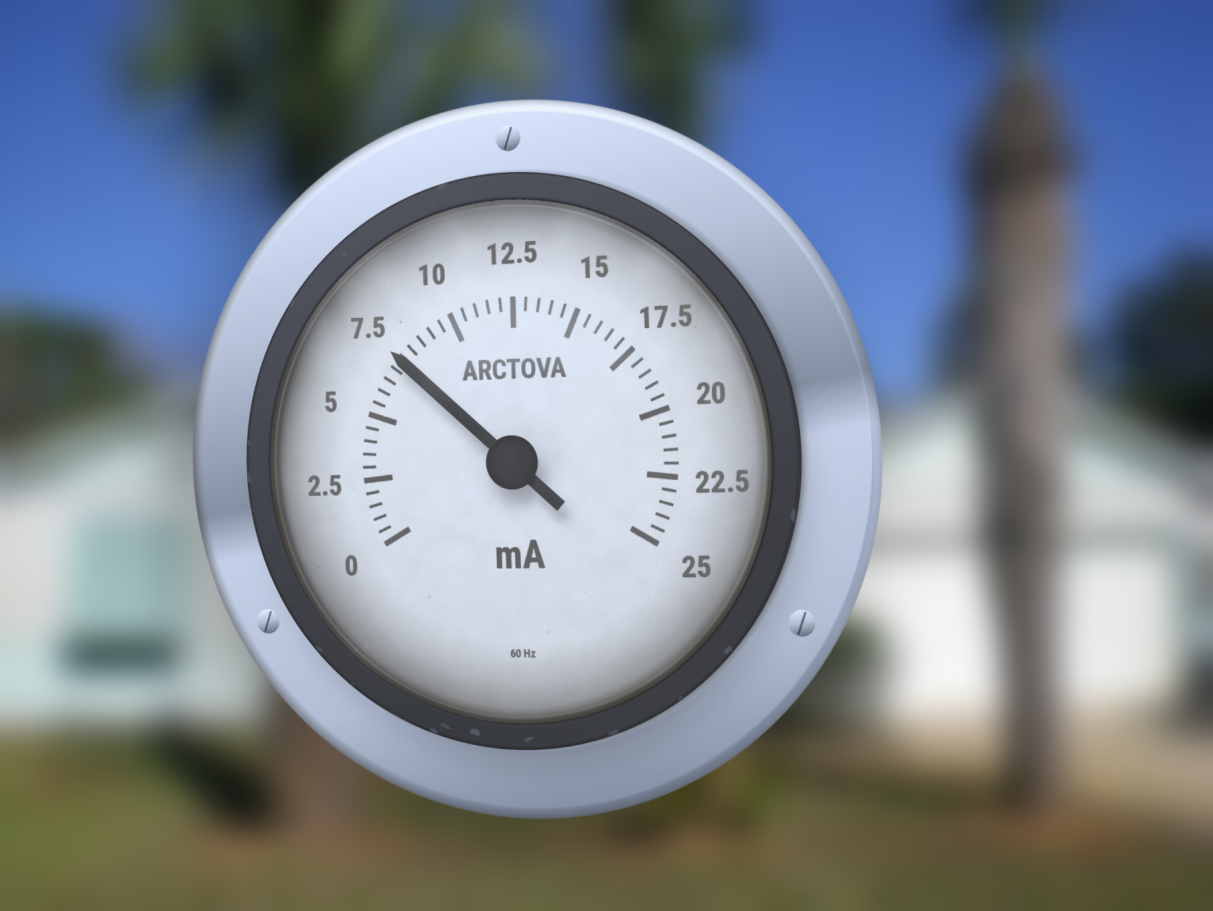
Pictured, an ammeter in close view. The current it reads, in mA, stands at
7.5 mA
